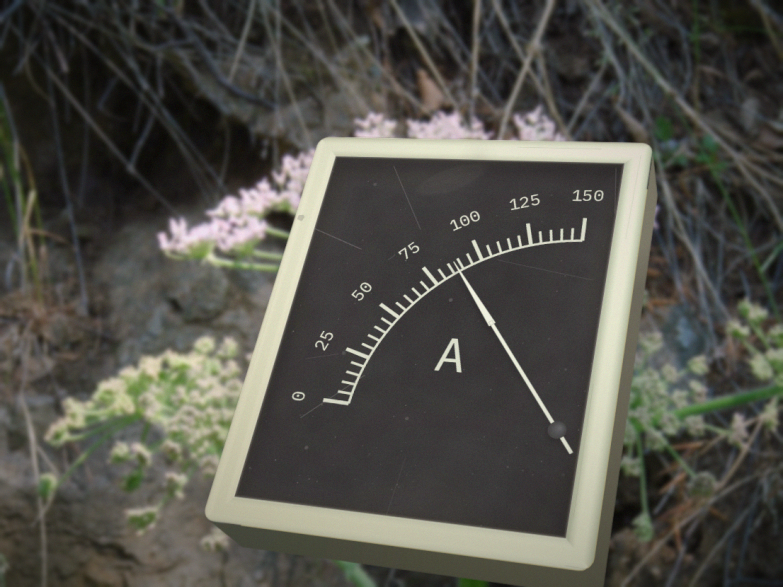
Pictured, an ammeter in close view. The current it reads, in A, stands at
87.5 A
